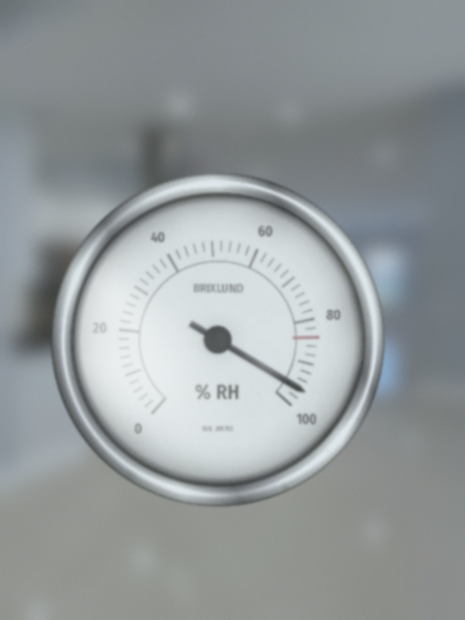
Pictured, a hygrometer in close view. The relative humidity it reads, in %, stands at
96 %
